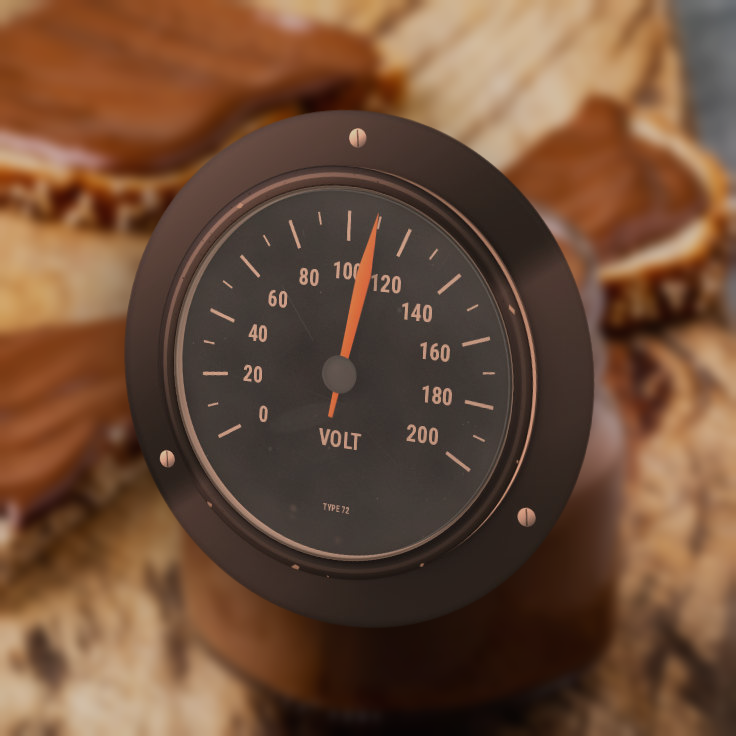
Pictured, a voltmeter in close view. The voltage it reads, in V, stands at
110 V
